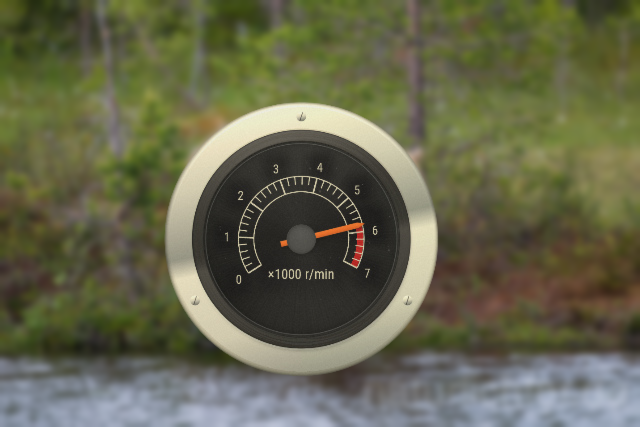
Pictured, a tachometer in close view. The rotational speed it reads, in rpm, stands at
5800 rpm
